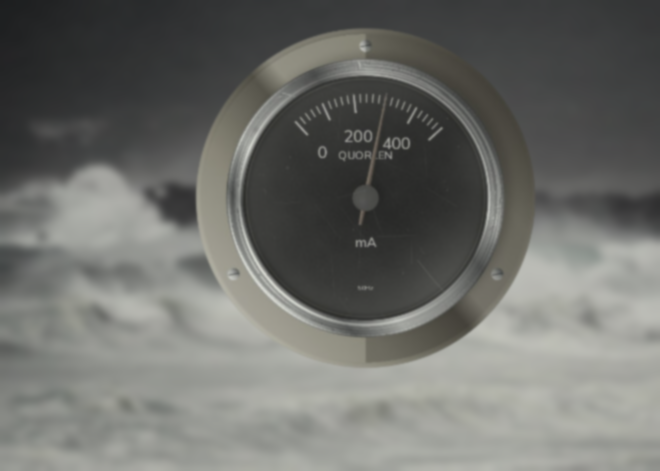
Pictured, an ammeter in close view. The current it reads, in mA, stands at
300 mA
